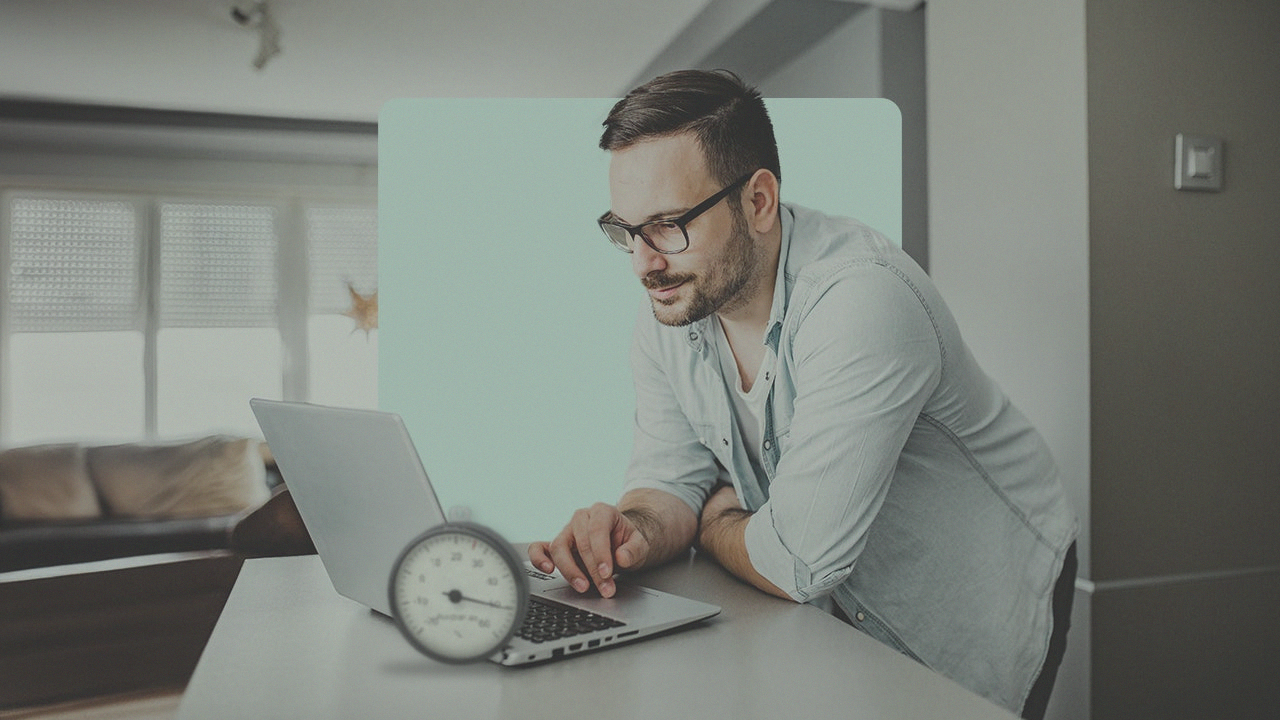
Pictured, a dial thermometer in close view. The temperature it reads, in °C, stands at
50 °C
